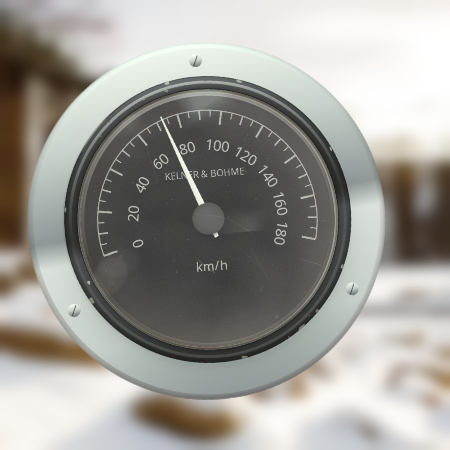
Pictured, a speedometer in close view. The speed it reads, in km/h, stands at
72.5 km/h
